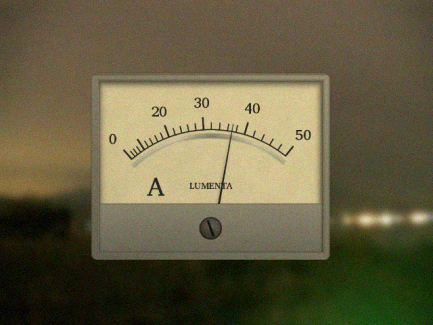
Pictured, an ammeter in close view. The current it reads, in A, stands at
37 A
